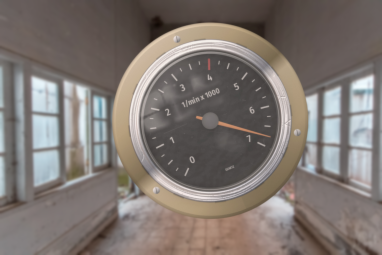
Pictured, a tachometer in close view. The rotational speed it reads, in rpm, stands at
6750 rpm
